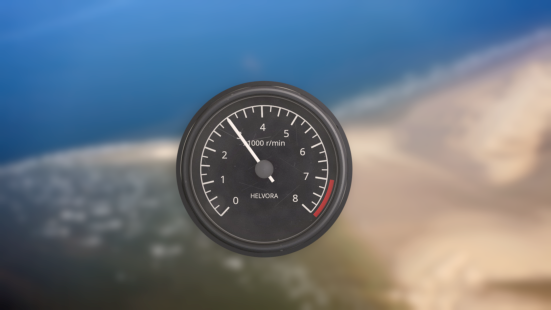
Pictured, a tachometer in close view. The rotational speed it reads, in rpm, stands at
3000 rpm
